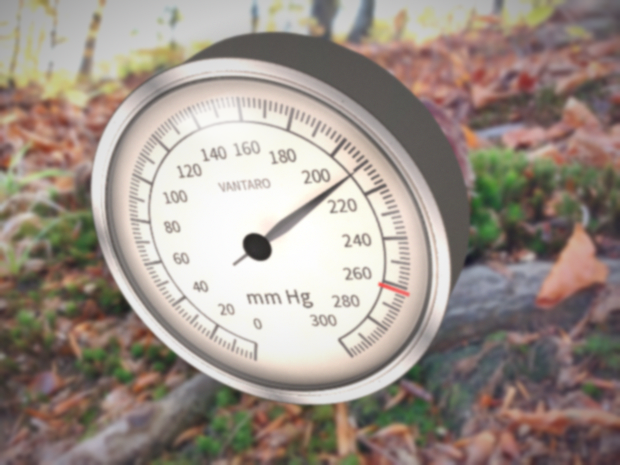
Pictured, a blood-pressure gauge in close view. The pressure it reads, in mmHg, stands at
210 mmHg
